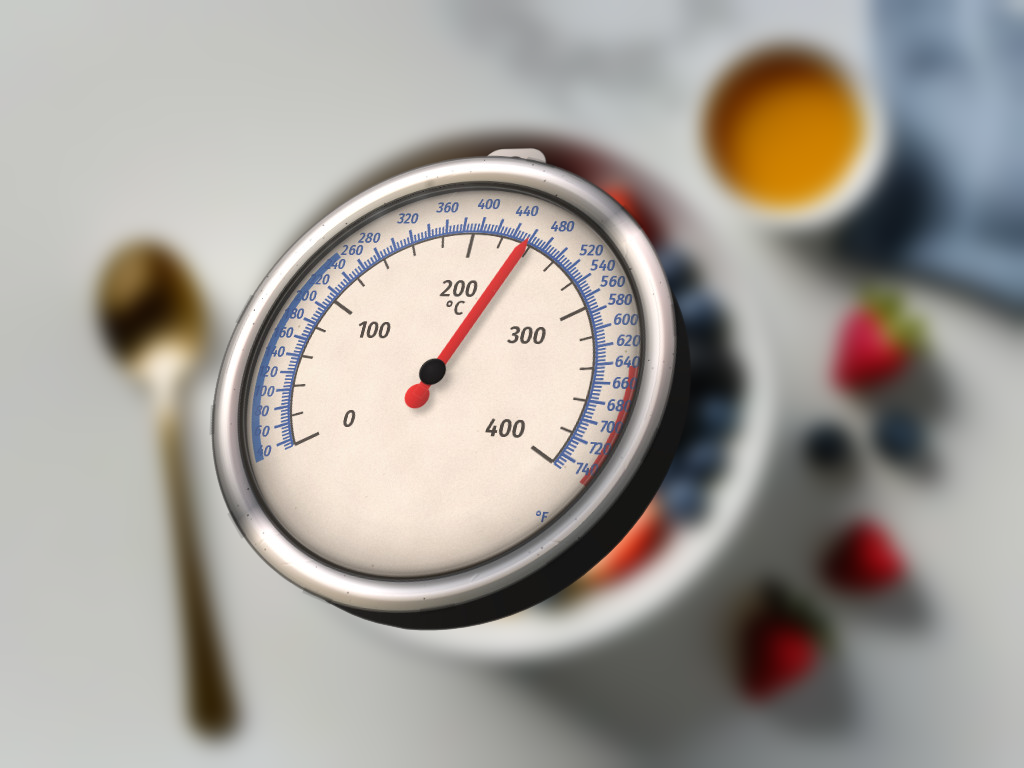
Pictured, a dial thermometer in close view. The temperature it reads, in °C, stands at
240 °C
